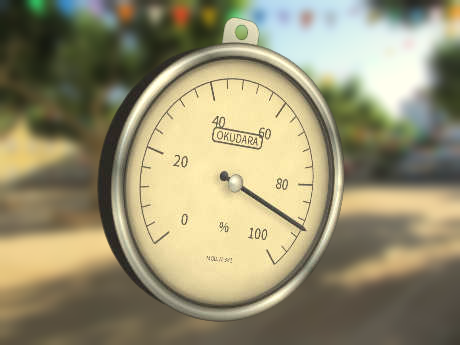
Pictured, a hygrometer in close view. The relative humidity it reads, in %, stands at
90 %
